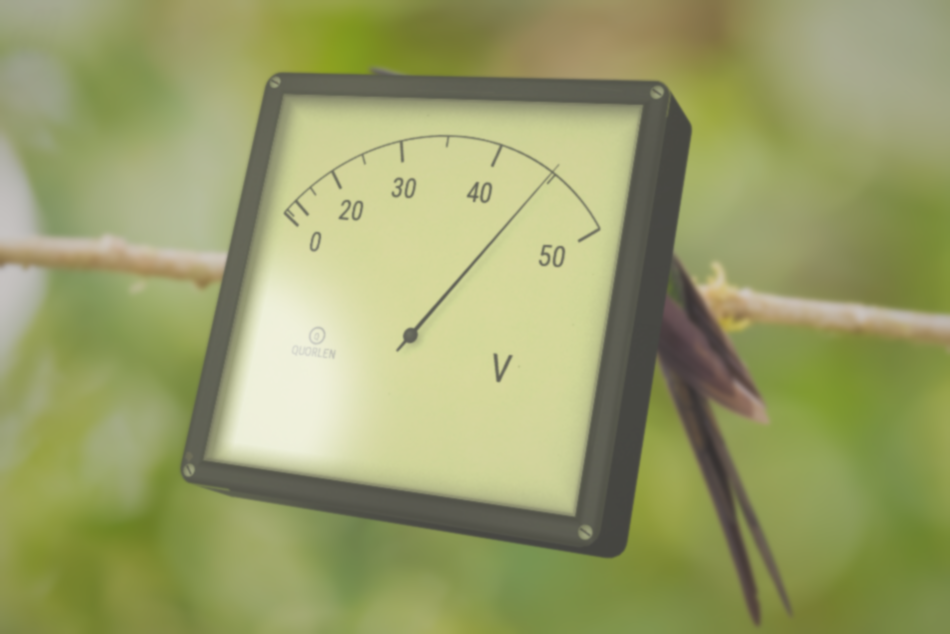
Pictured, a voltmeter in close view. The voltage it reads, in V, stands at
45 V
